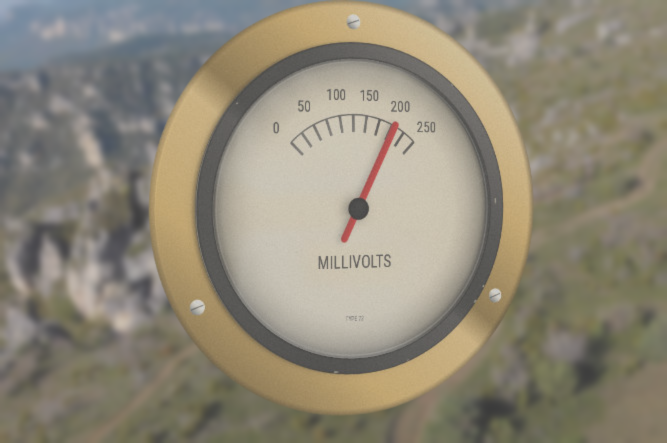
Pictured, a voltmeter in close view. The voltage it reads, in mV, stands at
200 mV
